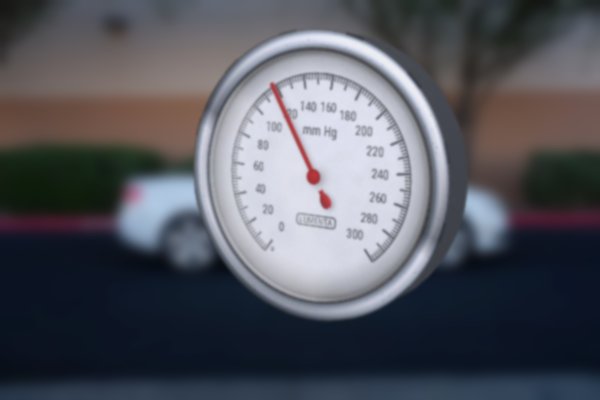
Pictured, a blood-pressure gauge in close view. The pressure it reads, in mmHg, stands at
120 mmHg
